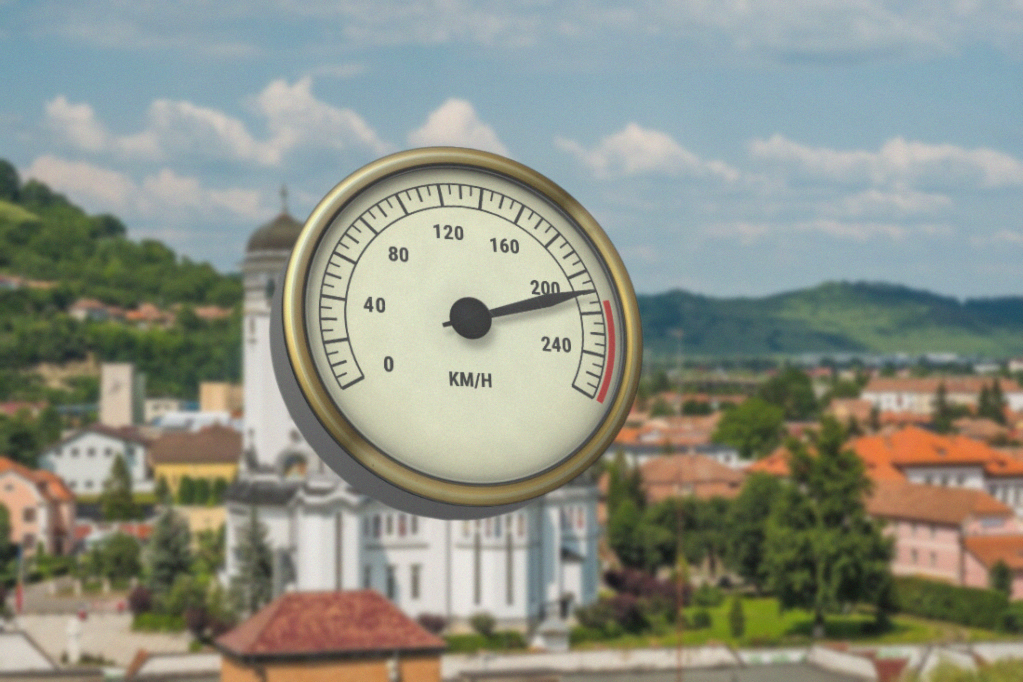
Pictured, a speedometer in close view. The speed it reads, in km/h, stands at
210 km/h
